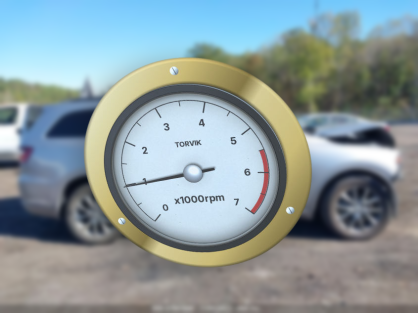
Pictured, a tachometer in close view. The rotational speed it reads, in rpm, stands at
1000 rpm
